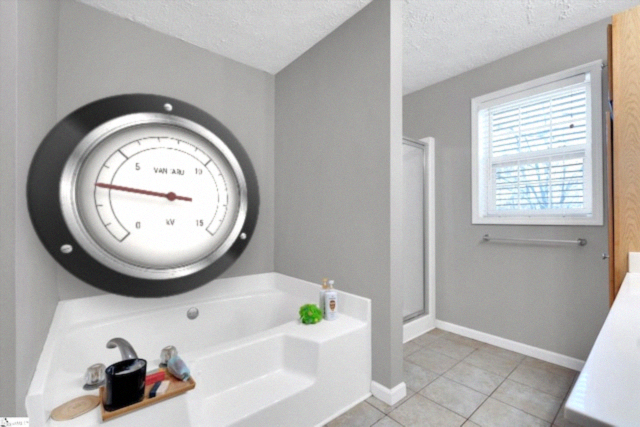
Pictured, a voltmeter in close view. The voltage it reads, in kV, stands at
3 kV
